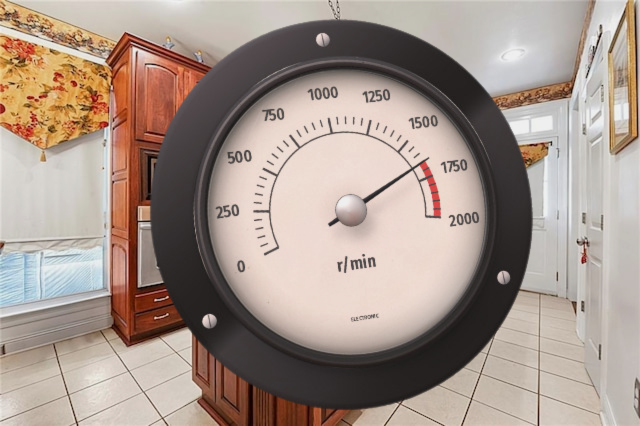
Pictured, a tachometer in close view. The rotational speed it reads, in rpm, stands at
1650 rpm
